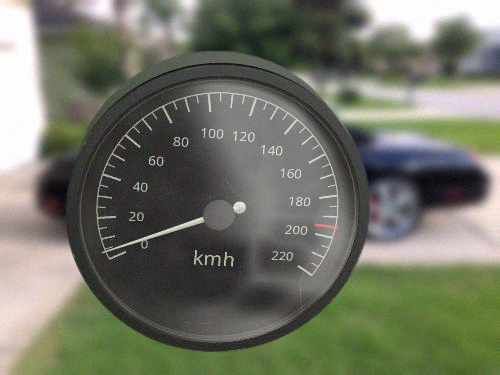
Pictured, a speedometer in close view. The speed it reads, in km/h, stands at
5 km/h
